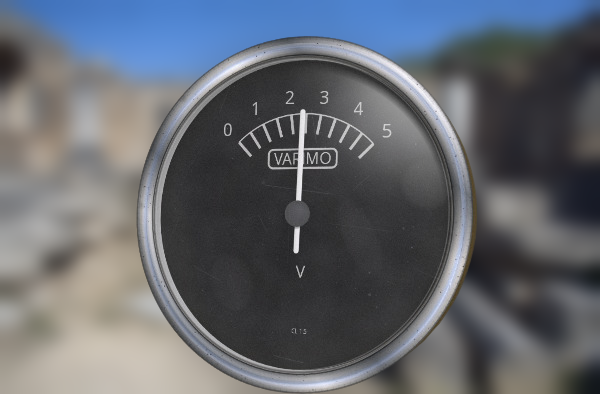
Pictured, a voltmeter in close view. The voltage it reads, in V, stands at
2.5 V
